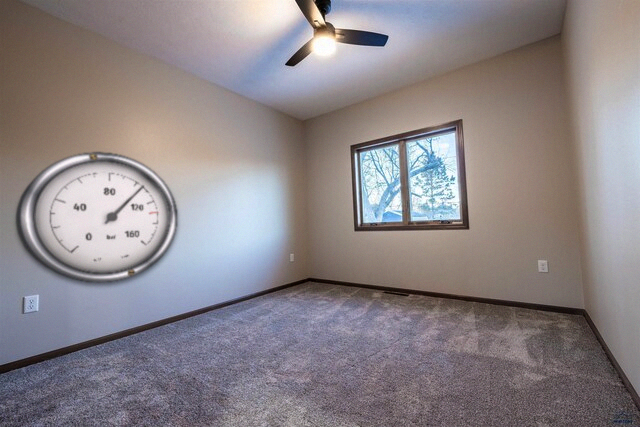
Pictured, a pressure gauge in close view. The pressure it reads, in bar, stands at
105 bar
